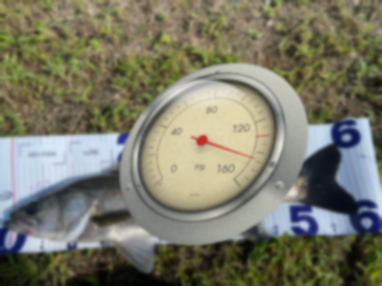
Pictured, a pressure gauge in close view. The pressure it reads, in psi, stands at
145 psi
